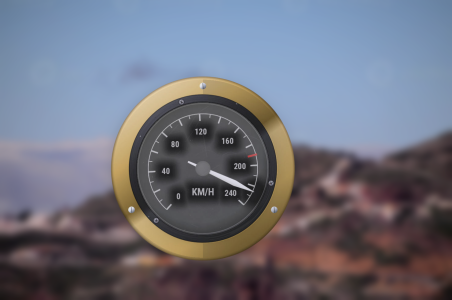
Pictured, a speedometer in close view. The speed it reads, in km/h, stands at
225 km/h
